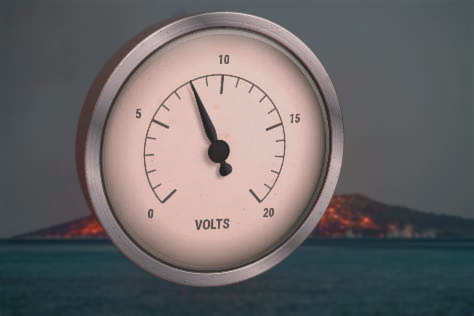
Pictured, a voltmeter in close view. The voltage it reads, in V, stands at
8 V
